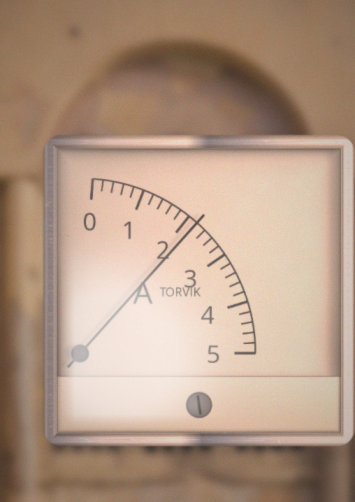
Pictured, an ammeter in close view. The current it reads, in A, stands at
2.2 A
